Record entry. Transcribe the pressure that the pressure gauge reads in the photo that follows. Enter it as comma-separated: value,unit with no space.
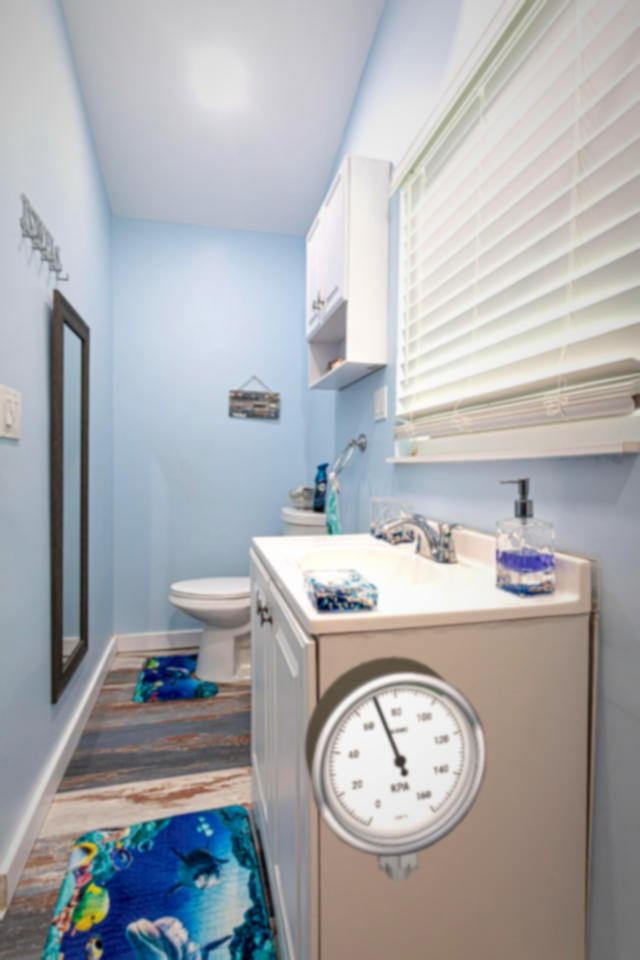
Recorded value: 70,kPa
